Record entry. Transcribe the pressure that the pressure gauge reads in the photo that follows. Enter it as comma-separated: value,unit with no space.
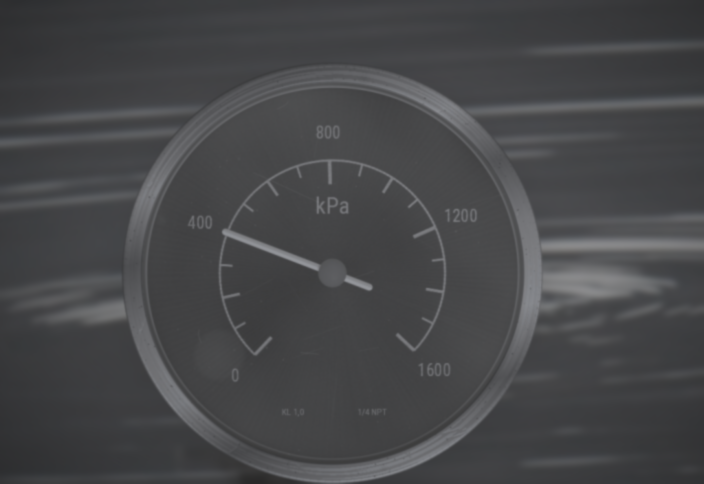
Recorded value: 400,kPa
